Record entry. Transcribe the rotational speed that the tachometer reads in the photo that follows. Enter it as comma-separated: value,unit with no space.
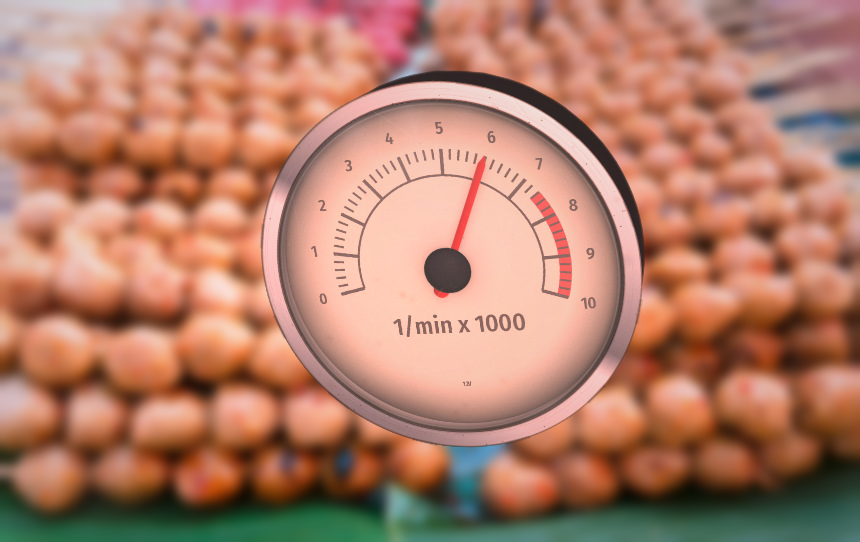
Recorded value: 6000,rpm
